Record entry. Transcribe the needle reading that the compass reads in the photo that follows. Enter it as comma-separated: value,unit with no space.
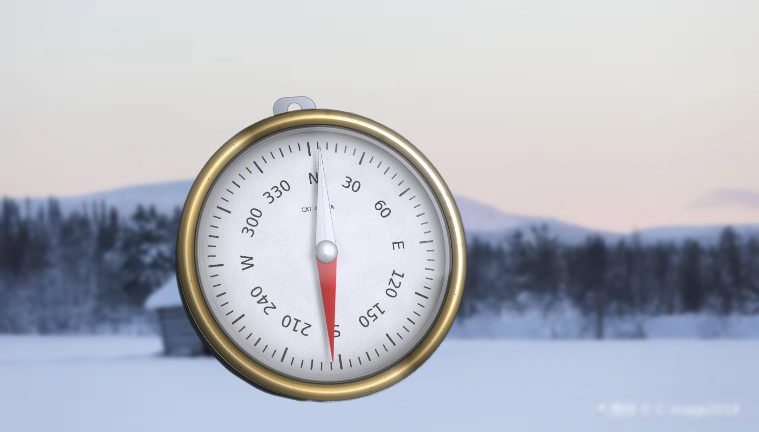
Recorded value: 185,°
